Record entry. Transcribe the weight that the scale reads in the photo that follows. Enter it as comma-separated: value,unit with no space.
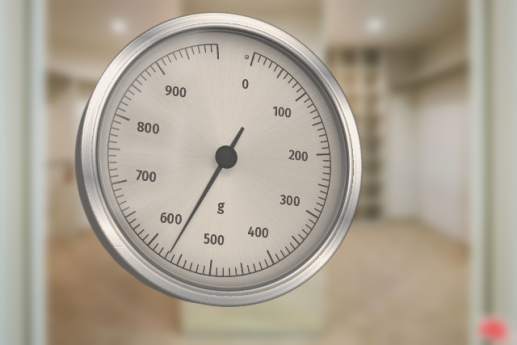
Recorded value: 570,g
